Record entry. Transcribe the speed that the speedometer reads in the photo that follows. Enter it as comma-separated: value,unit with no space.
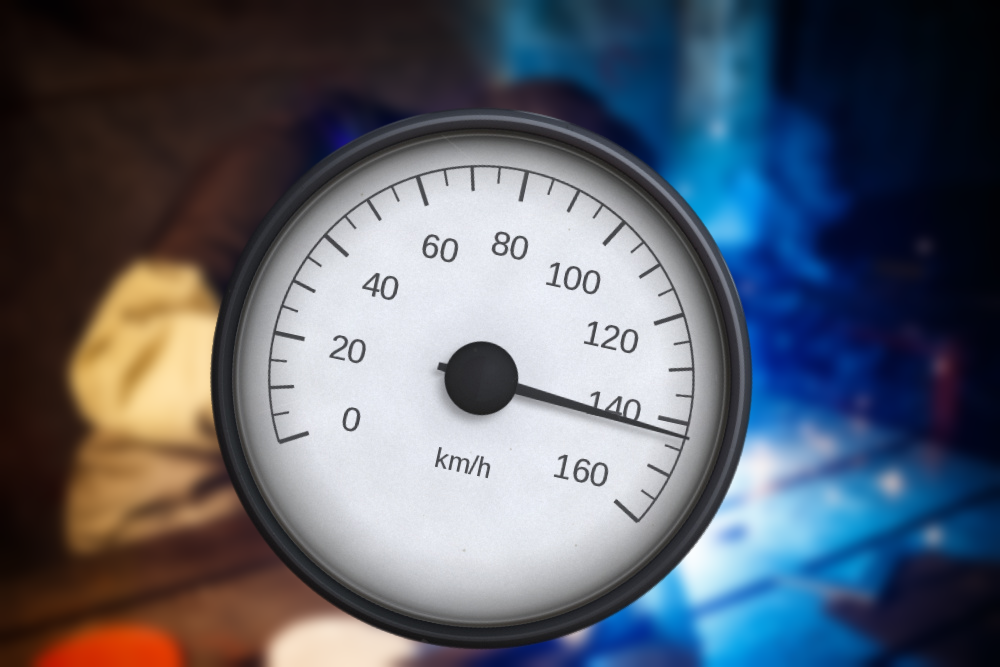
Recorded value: 142.5,km/h
